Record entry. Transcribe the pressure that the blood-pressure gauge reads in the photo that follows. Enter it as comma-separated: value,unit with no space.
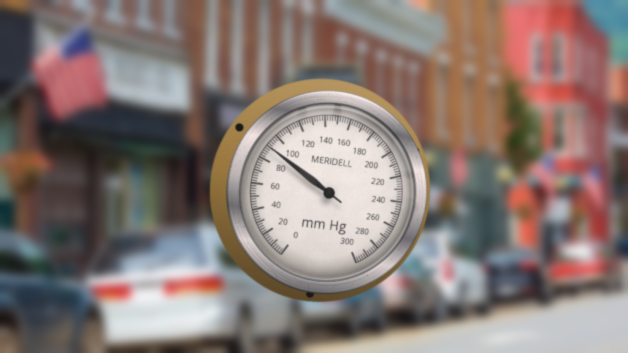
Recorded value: 90,mmHg
